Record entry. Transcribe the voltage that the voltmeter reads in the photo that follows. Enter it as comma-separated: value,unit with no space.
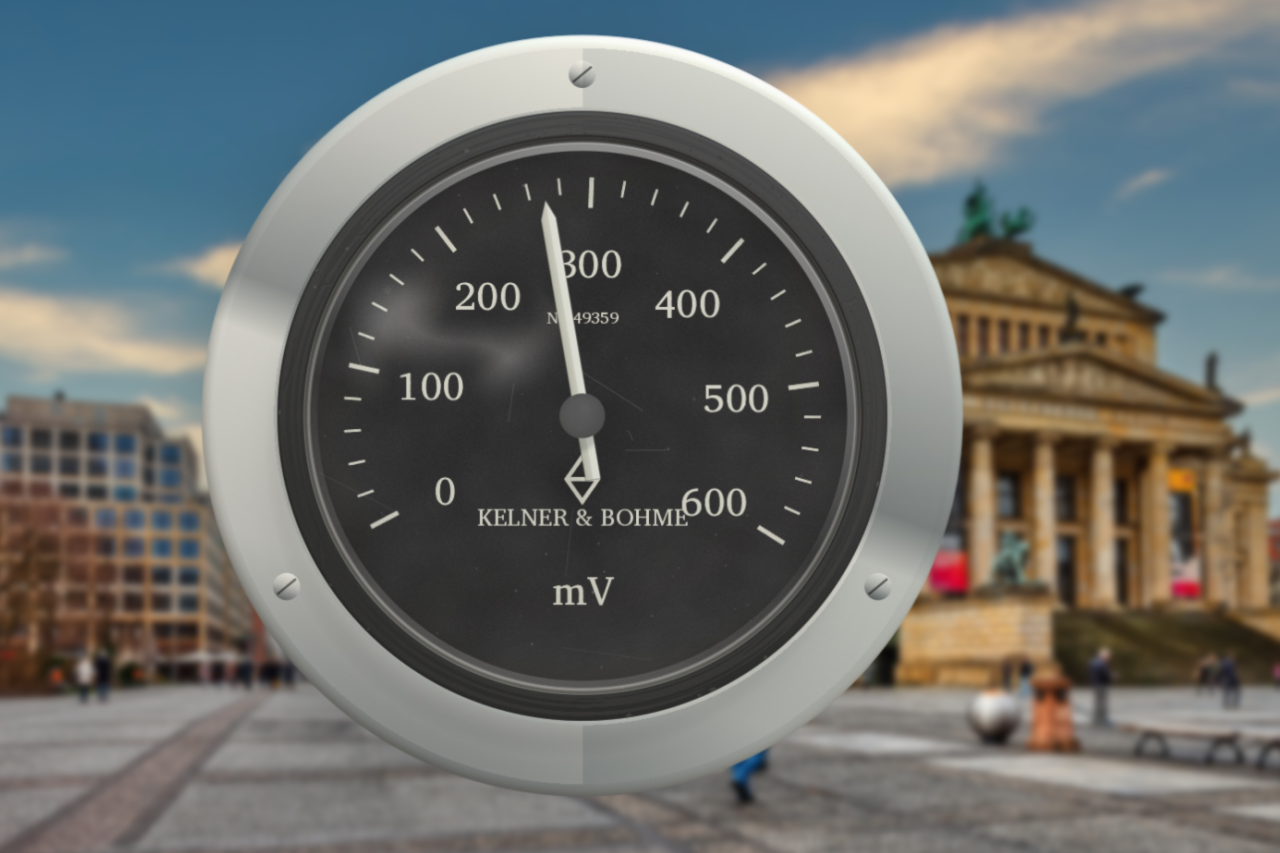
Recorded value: 270,mV
